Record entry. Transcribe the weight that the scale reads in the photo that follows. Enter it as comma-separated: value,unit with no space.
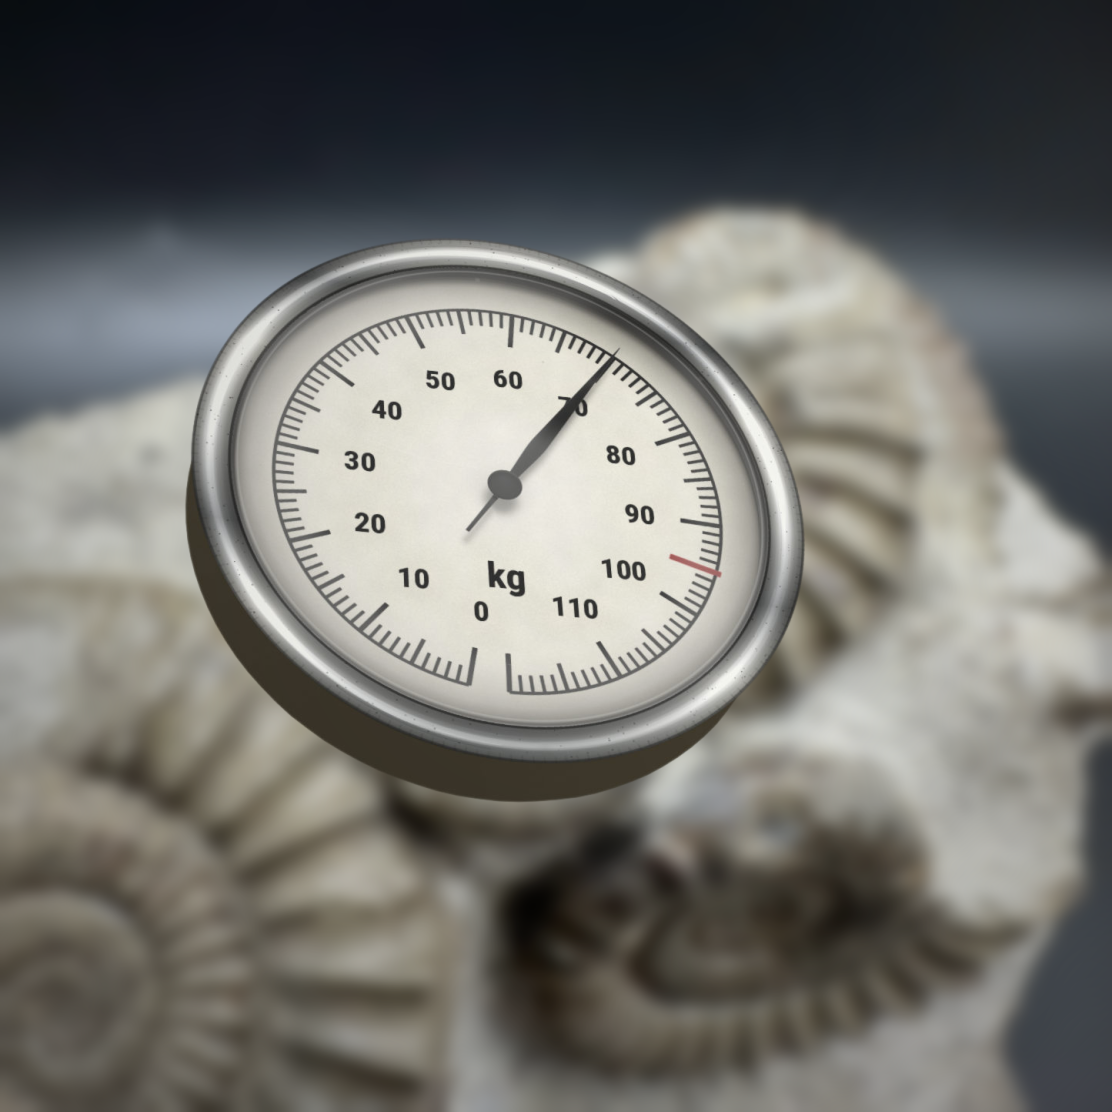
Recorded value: 70,kg
